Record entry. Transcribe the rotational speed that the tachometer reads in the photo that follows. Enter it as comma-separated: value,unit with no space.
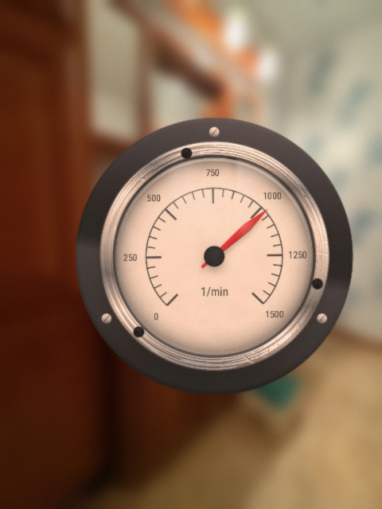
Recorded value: 1025,rpm
